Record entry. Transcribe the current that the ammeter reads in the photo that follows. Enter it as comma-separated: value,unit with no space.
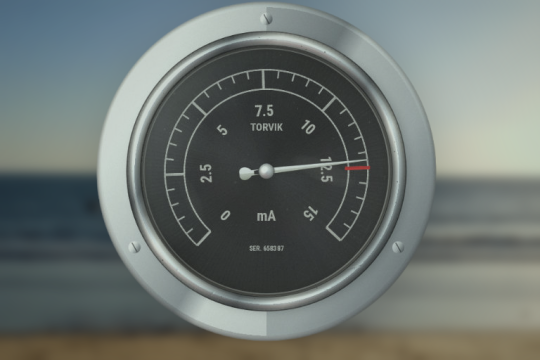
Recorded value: 12.25,mA
